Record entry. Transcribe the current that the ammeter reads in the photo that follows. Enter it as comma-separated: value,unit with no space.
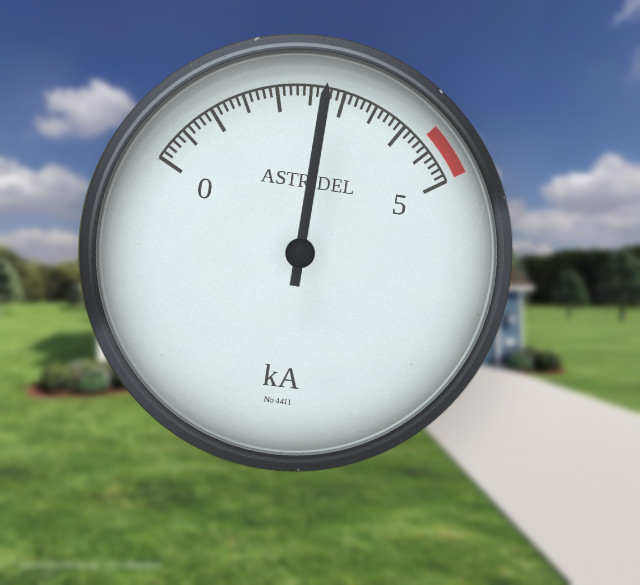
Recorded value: 2.7,kA
